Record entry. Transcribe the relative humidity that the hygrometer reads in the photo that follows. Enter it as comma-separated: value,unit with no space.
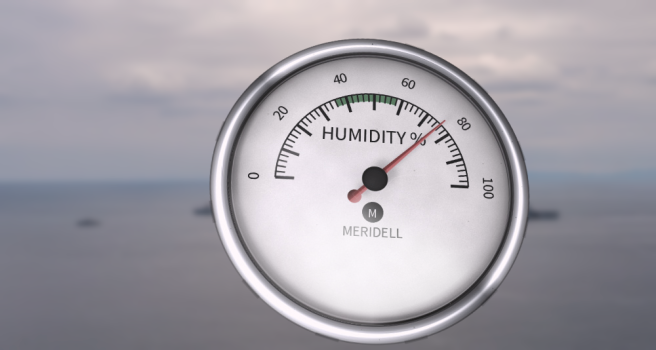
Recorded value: 76,%
